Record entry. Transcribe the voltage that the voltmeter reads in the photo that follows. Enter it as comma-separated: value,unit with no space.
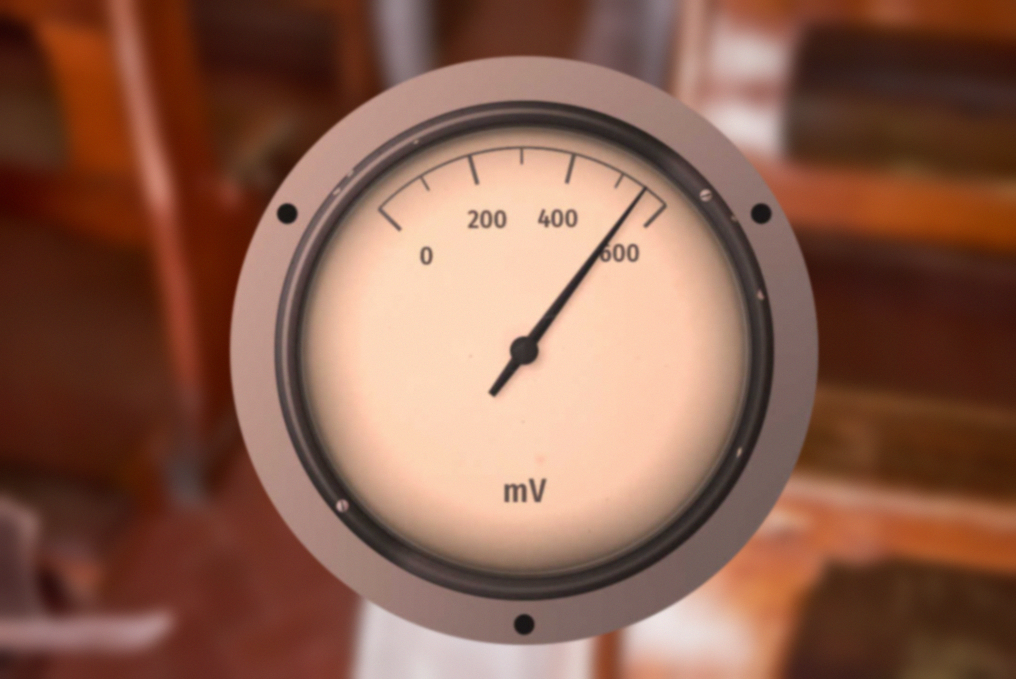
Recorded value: 550,mV
